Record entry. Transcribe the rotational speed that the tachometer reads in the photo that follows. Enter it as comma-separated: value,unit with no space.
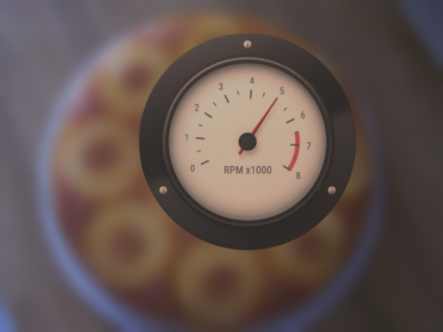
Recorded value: 5000,rpm
